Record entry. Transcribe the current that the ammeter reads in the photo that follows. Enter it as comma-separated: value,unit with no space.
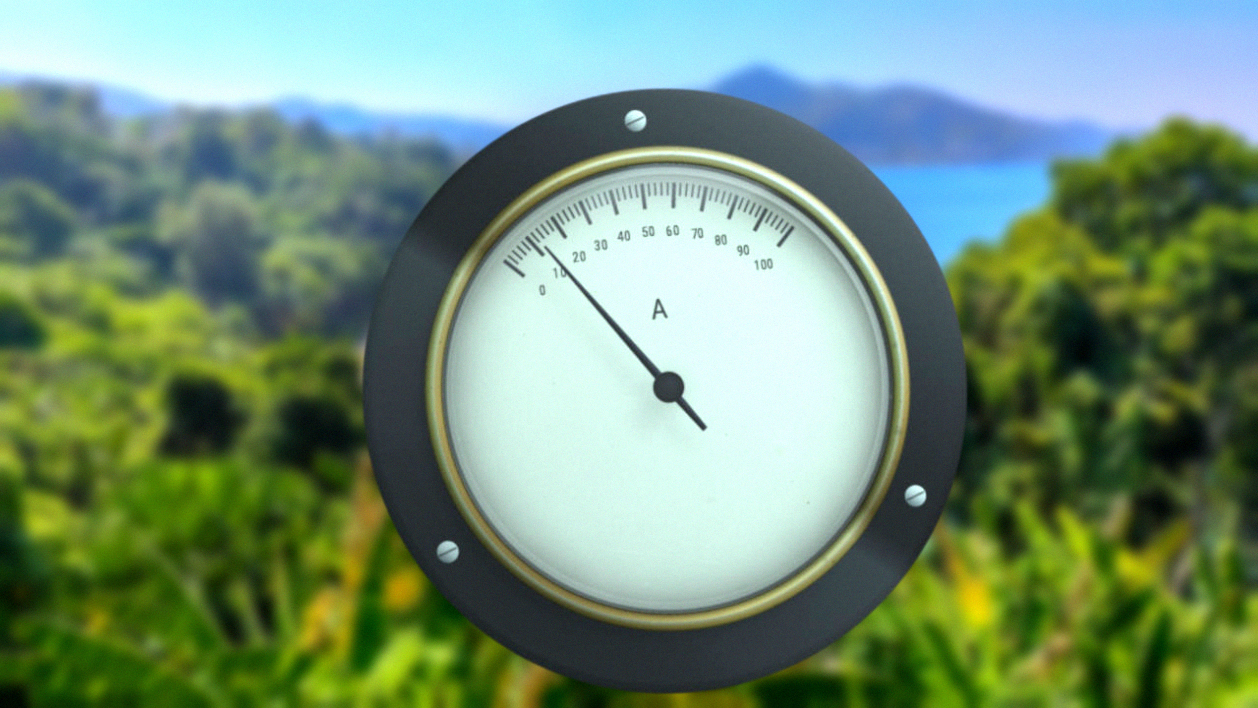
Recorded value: 12,A
